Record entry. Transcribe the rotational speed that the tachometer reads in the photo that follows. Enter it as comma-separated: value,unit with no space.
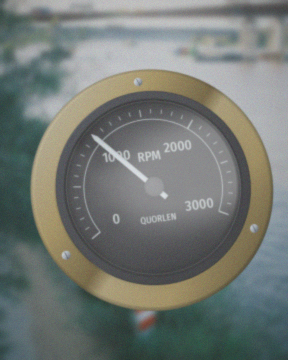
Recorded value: 1000,rpm
